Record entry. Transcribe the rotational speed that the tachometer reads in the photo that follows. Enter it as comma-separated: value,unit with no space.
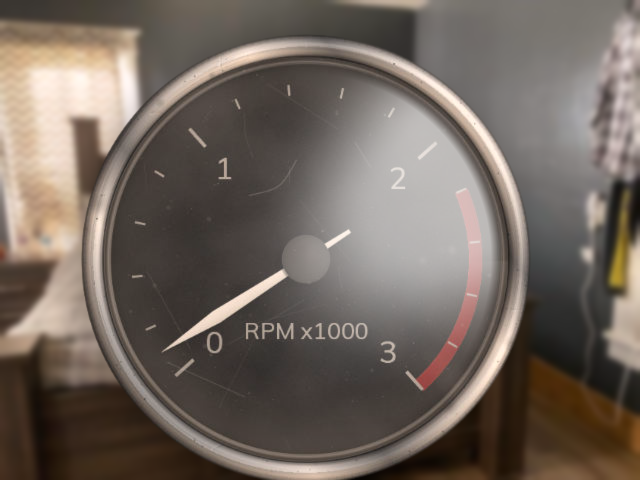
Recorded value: 100,rpm
